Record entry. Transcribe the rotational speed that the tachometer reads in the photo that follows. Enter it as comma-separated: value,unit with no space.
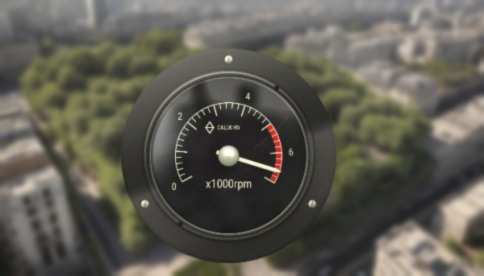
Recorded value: 6600,rpm
